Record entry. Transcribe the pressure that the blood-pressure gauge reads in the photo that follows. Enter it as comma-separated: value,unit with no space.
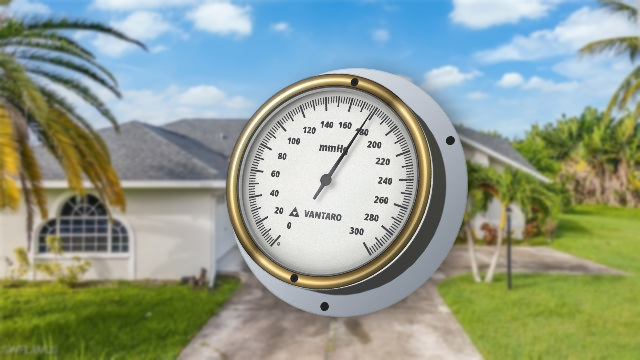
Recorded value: 180,mmHg
